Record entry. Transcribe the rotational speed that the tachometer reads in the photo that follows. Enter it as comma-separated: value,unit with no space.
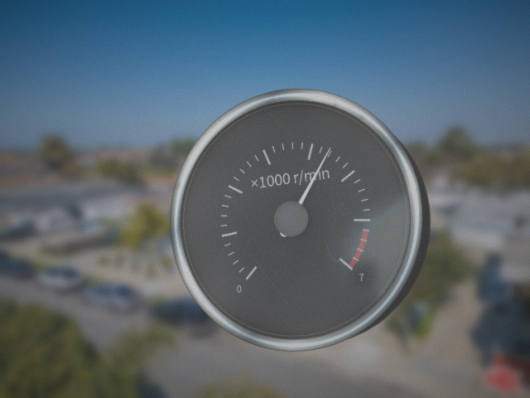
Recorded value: 4400,rpm
